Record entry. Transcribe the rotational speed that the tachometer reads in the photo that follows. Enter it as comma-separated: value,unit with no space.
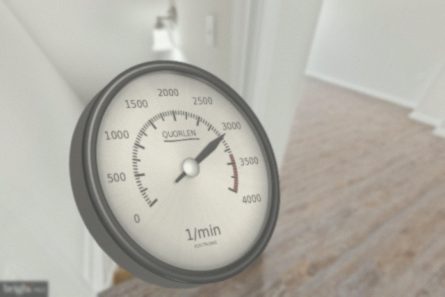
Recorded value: 3000,rpm
